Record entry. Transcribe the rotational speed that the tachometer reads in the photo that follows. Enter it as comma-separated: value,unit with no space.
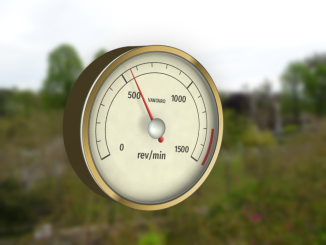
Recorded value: 550,rpm
